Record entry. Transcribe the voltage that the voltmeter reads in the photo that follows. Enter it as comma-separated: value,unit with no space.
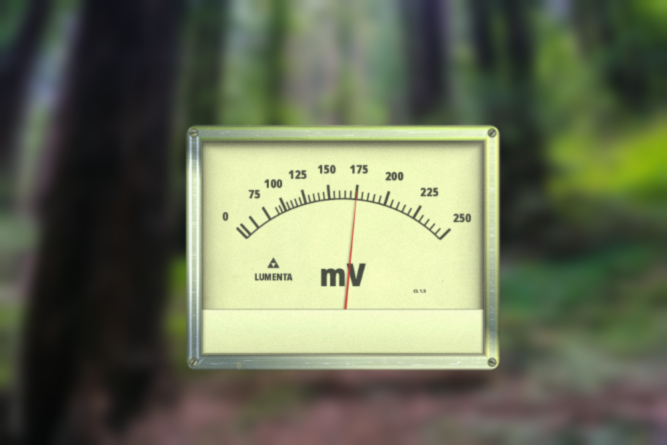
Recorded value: 175,mV
